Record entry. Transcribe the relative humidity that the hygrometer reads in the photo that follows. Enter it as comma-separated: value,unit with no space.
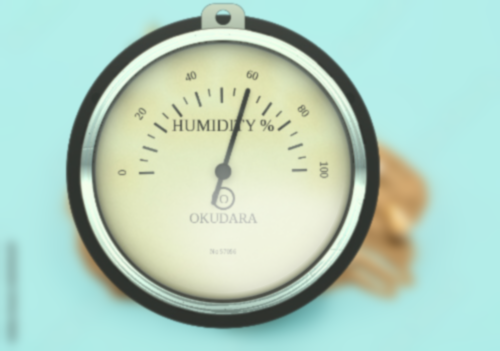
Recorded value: 60,%
